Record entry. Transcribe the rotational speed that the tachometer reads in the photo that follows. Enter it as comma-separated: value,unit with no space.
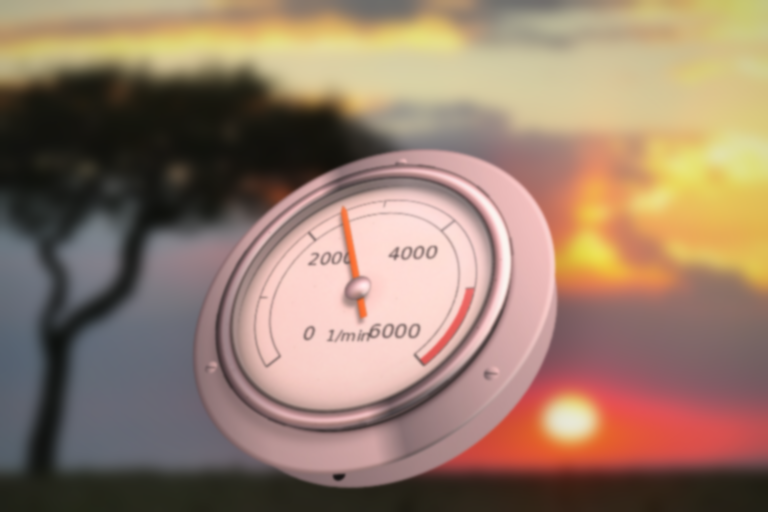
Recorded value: 2500,rpm
